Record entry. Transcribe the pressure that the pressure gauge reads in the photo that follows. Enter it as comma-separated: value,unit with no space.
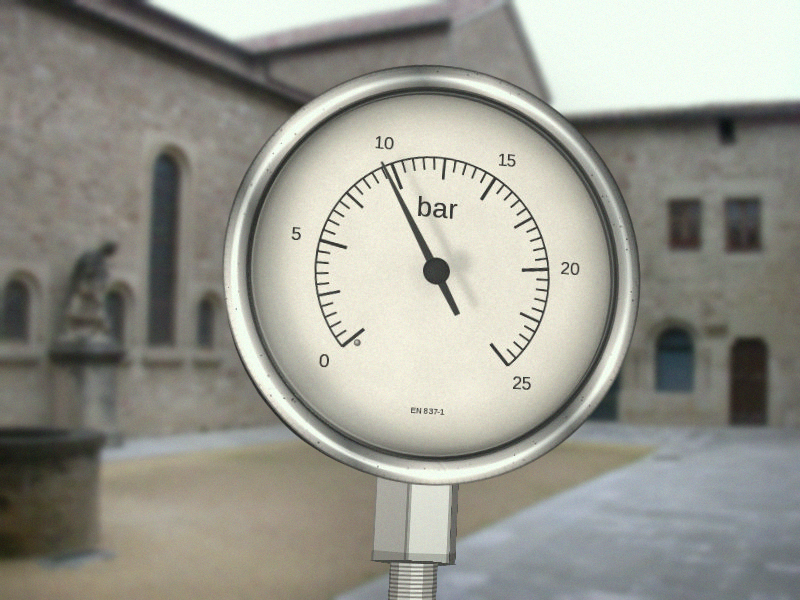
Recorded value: 9.5,bar
